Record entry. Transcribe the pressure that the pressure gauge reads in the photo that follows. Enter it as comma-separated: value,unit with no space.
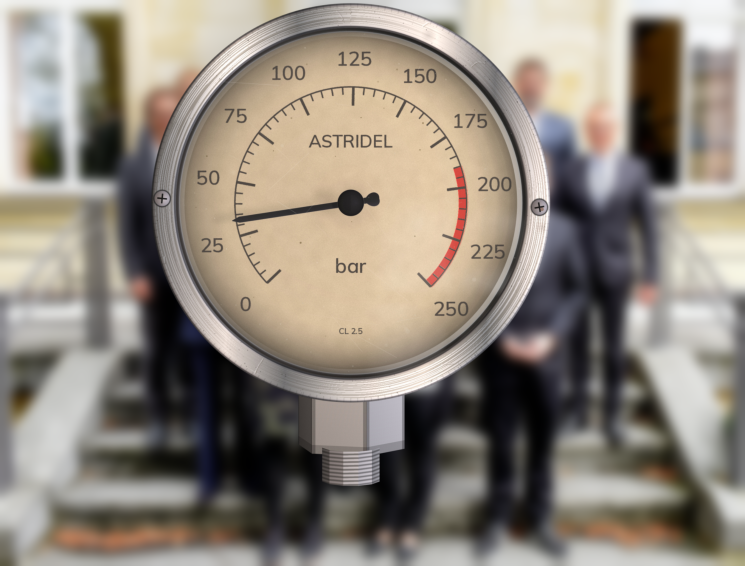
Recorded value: 32.5,bar
